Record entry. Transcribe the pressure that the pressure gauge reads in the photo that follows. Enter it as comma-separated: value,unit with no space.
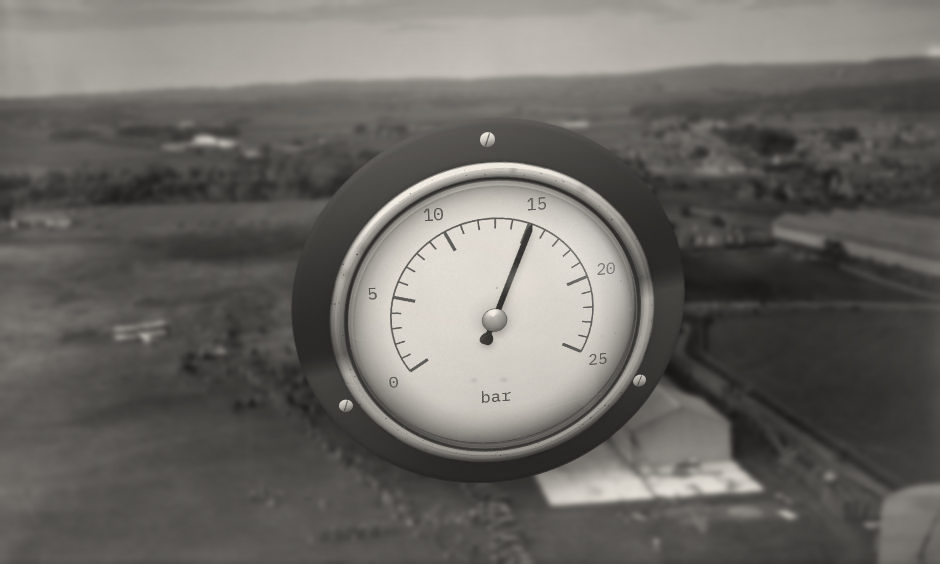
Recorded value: 15,bar
